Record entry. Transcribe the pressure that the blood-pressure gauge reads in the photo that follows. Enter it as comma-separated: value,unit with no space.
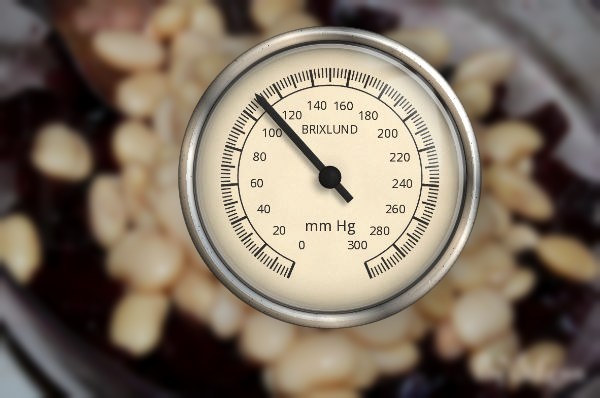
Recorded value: 110,mmHg
